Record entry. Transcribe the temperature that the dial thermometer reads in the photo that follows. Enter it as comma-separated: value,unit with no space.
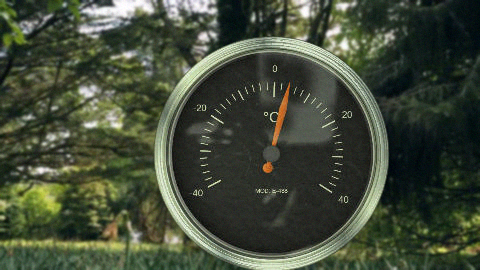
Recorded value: 4,°C
